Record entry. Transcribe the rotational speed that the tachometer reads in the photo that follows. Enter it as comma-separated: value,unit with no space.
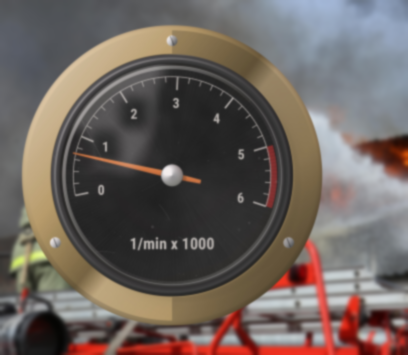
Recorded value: 700,rpm
